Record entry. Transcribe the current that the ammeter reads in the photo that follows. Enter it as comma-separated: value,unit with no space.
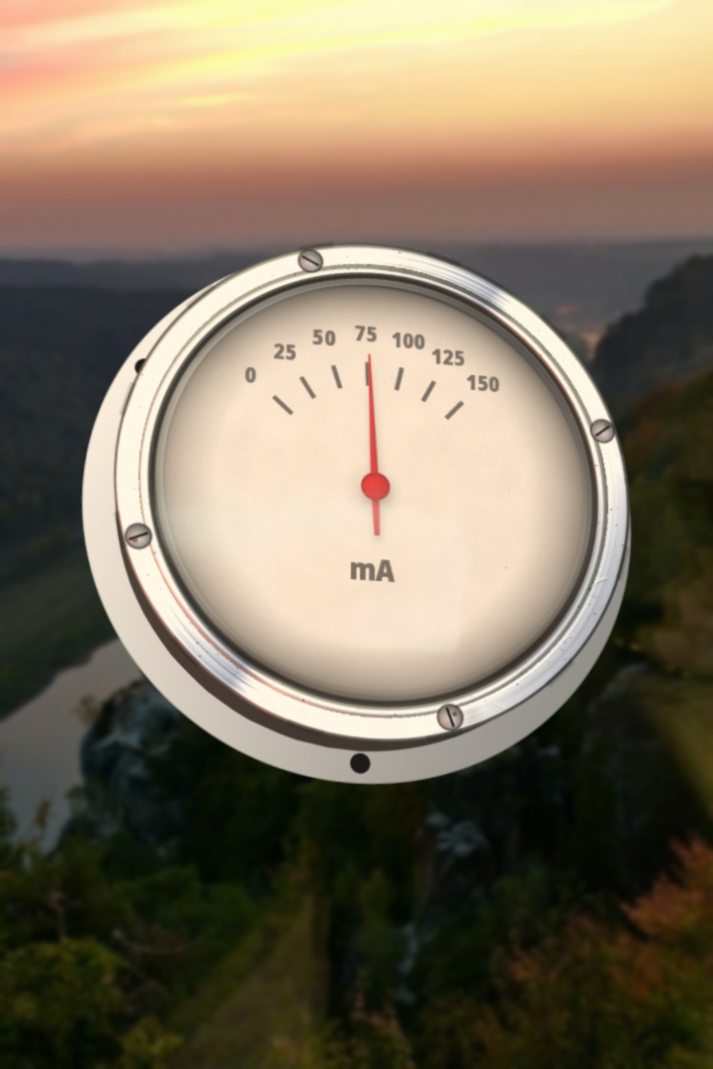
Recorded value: 75,mA
